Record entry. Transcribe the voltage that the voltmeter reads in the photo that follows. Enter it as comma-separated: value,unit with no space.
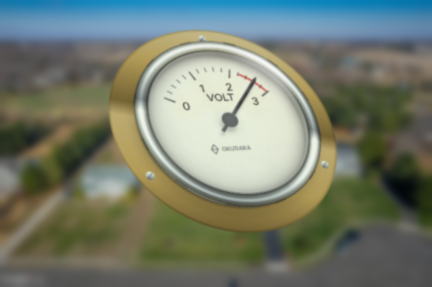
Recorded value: 2.6,V
